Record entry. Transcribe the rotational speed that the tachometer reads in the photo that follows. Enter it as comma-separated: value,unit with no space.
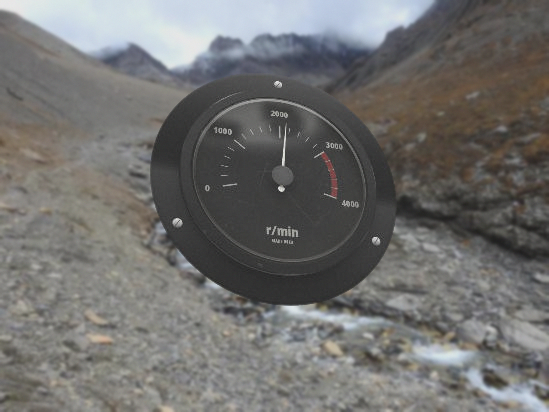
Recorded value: 2100,rpm
